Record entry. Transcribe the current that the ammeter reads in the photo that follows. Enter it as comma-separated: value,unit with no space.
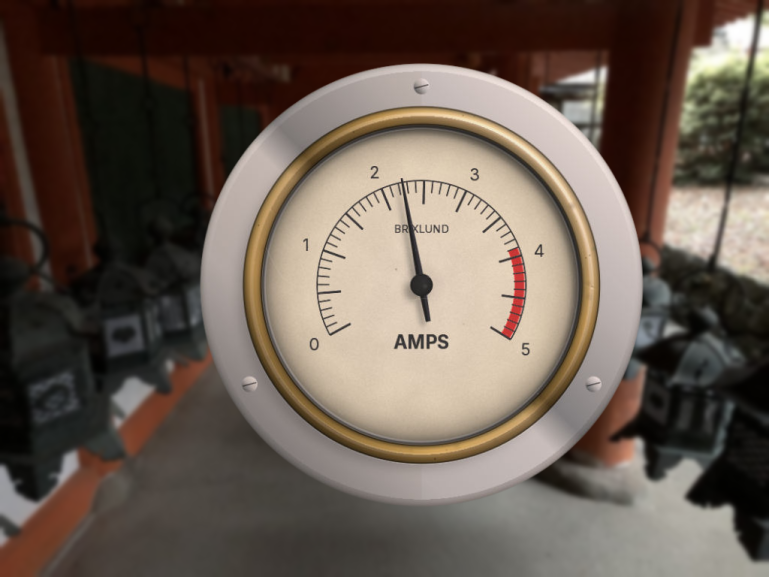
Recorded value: 2.25,A
